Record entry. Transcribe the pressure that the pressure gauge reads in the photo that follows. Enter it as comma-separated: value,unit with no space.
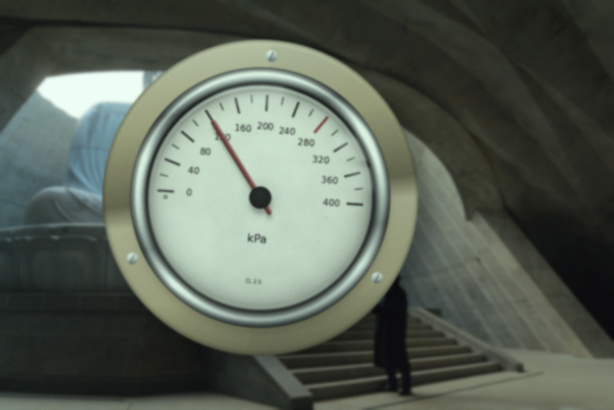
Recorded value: 120,kPa
